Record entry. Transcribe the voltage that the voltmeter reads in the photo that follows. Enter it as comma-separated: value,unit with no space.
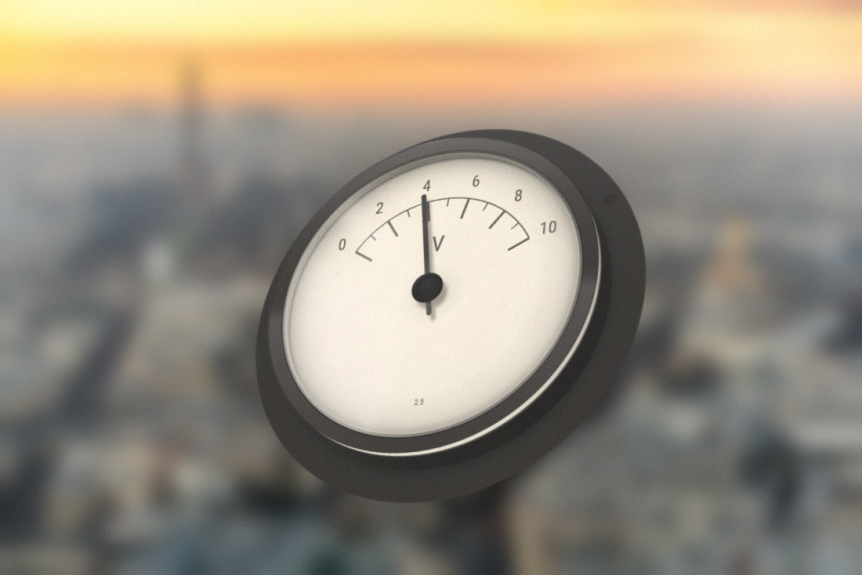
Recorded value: 4,V
